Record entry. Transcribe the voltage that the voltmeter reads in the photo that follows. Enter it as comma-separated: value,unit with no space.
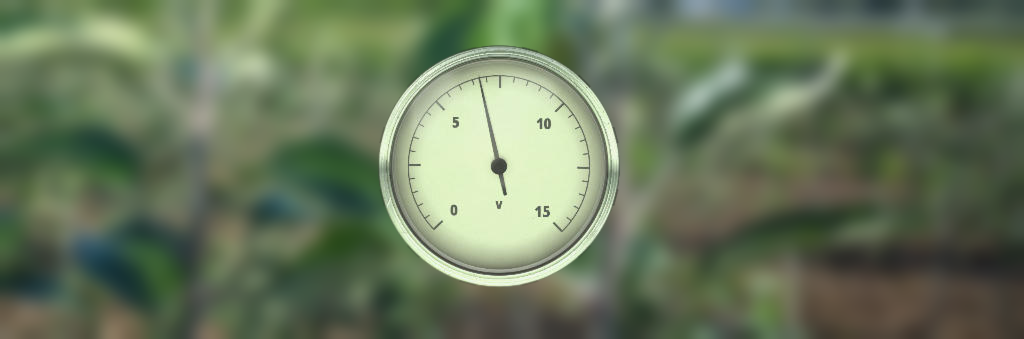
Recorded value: 6.75,V
